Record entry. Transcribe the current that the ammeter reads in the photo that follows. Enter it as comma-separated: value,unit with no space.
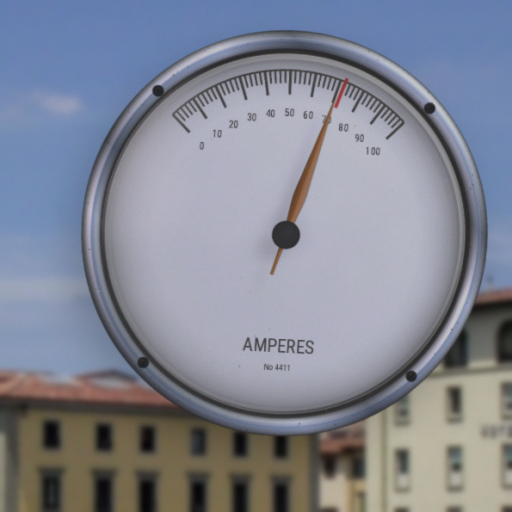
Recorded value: 70,A
